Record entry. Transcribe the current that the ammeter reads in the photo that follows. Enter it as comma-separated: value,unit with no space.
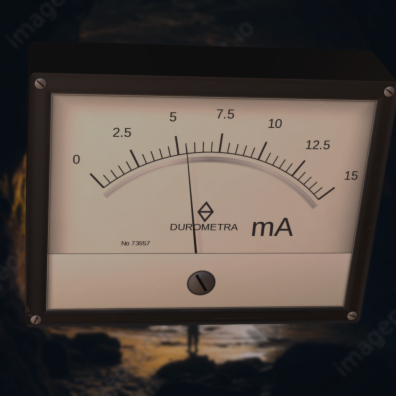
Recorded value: 5.5,mA
